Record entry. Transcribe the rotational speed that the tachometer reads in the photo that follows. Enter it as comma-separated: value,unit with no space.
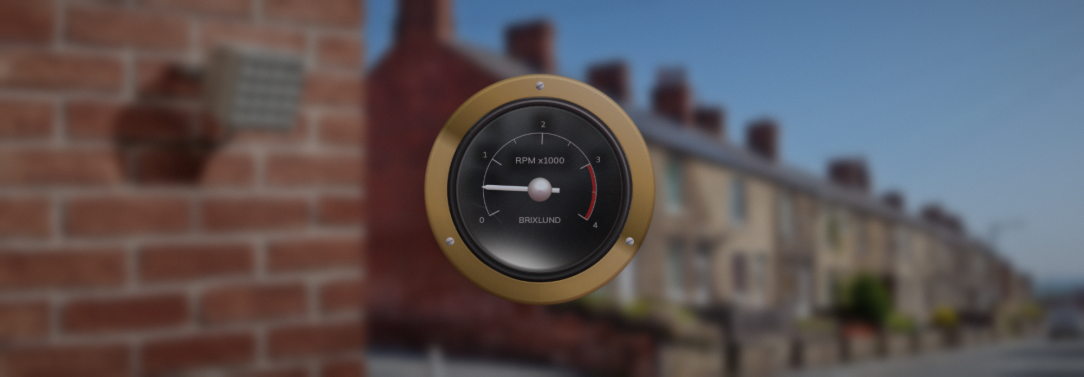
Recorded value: 500,rpm
